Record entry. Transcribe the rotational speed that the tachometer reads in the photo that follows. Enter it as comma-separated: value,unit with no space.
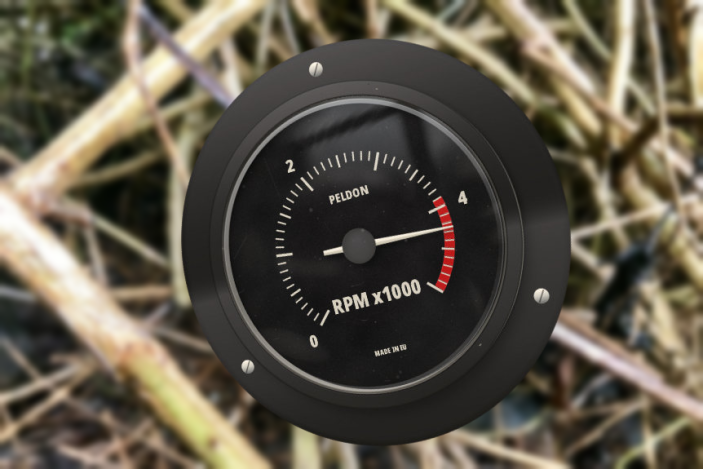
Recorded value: 4250,rpm
